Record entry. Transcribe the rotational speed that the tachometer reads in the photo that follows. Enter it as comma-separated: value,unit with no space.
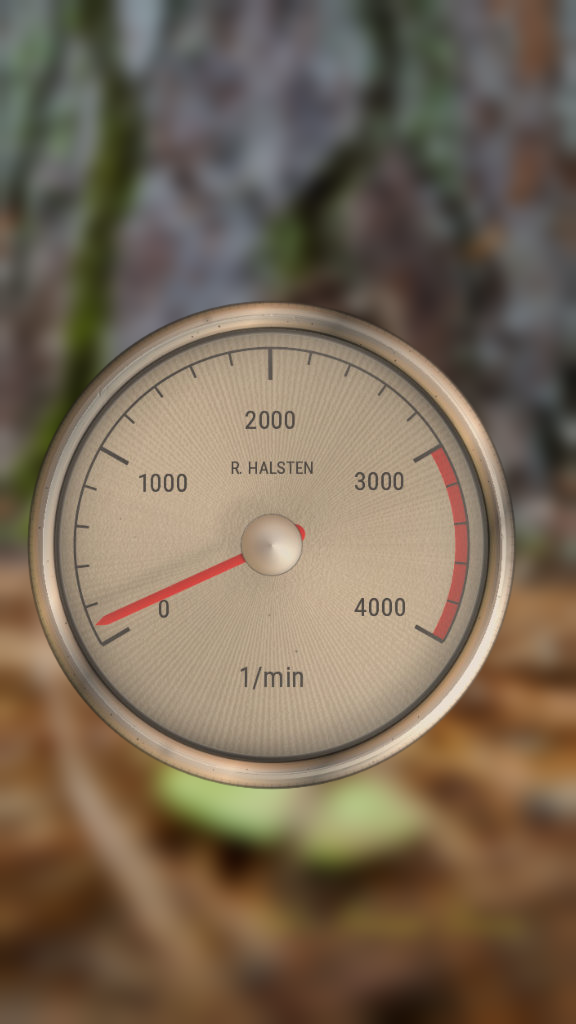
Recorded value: 100,rpm
